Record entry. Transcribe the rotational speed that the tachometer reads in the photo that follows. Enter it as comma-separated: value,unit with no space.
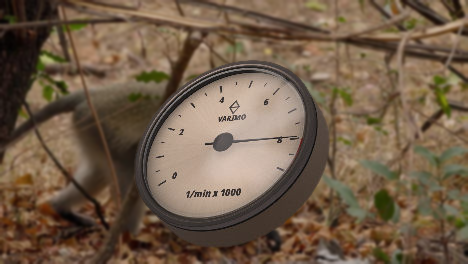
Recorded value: 8000,rpm
